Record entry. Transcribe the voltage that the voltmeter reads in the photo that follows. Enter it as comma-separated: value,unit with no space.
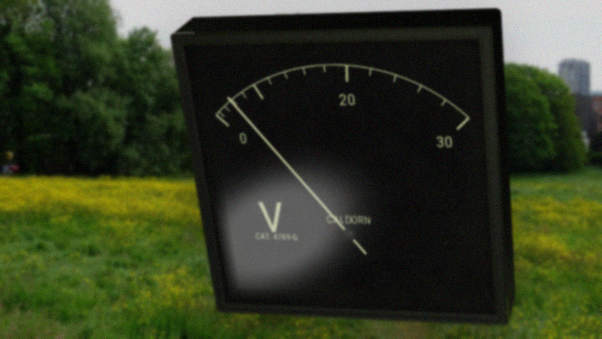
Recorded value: 6,V
